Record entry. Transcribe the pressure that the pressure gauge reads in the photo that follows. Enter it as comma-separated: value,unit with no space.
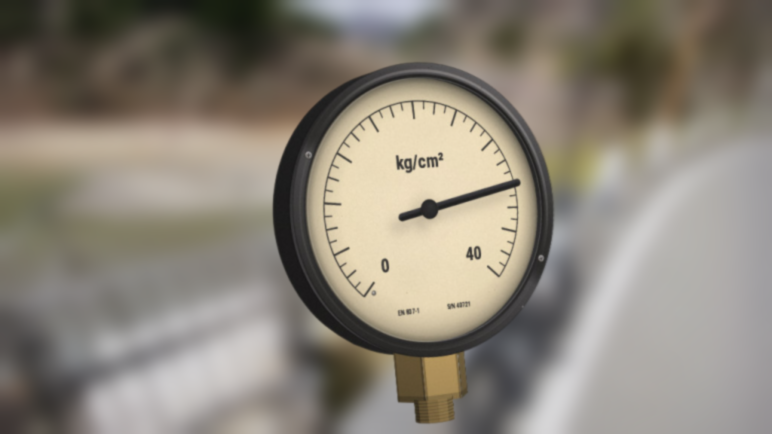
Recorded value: 32,kg/cm²
